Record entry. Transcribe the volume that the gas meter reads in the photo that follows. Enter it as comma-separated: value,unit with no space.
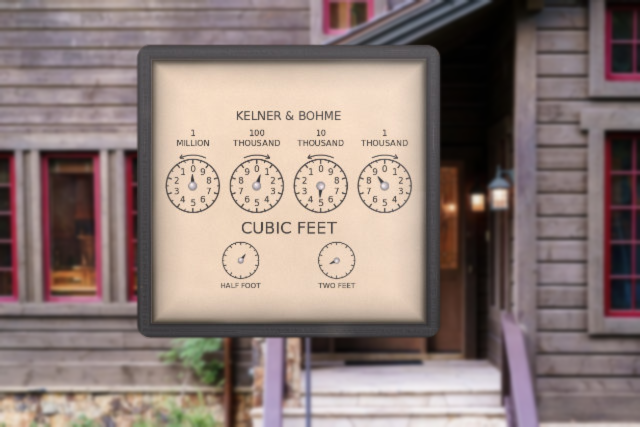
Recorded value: 4900,ft³
